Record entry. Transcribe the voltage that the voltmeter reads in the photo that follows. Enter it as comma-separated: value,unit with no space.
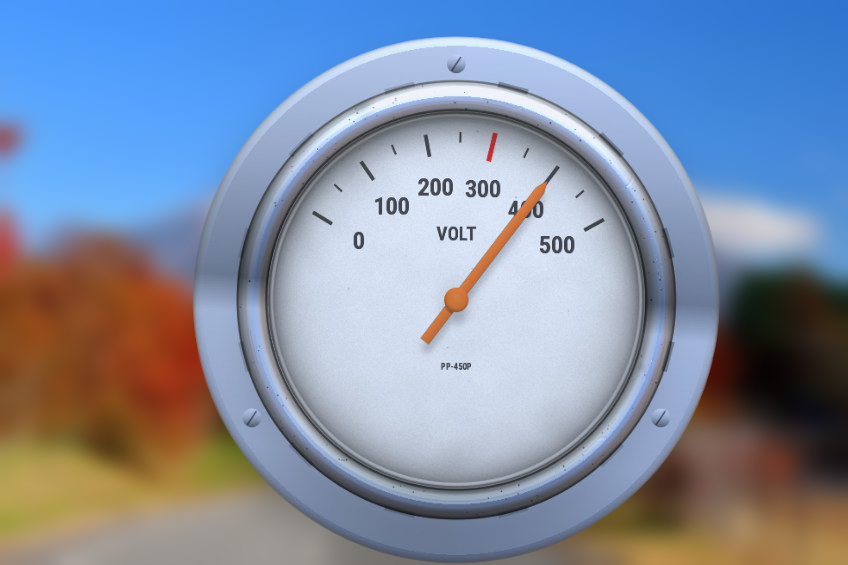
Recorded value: 400,V
